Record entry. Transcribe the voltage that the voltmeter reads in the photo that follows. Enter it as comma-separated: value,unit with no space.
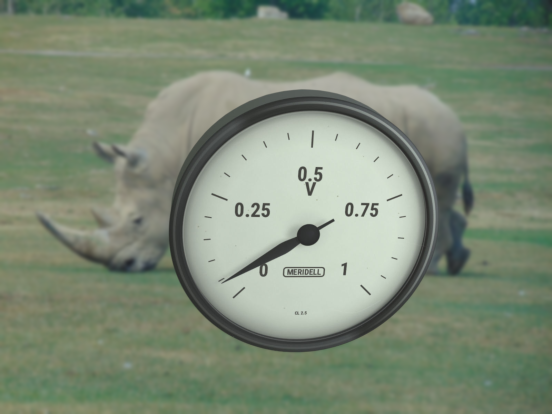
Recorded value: 0.05,V
